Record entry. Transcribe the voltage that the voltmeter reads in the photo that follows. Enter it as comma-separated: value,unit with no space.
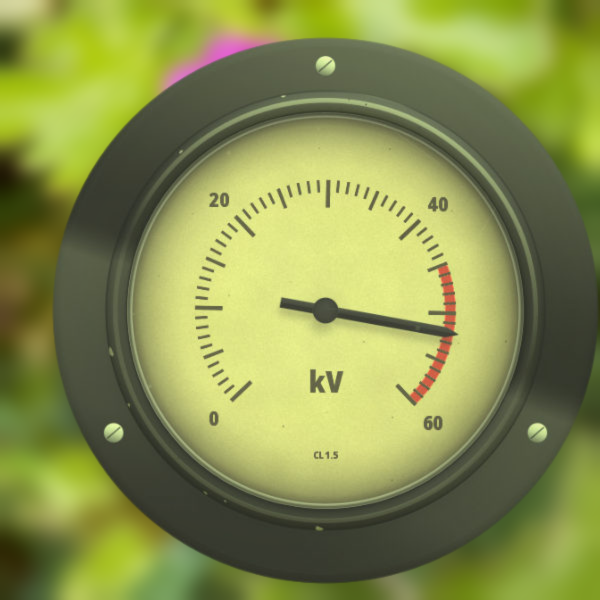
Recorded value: 52,kV
